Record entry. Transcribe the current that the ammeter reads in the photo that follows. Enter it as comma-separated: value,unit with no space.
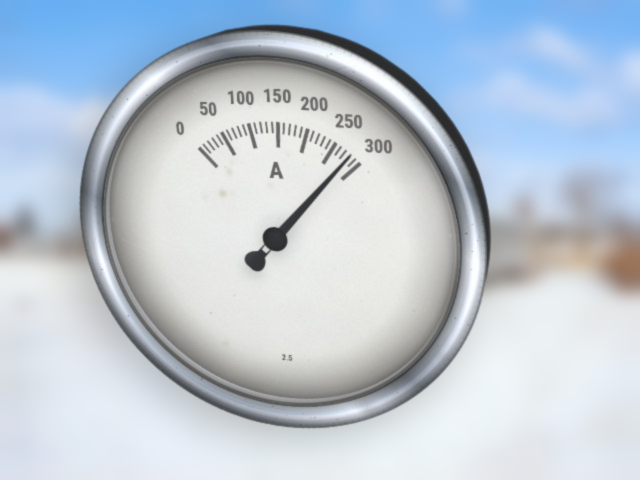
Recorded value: 280,A
